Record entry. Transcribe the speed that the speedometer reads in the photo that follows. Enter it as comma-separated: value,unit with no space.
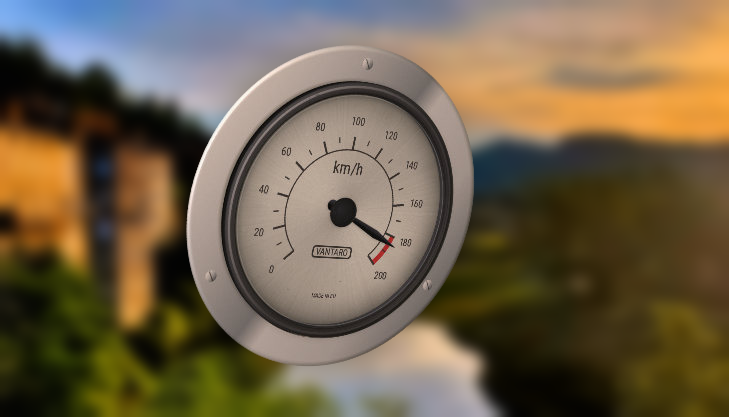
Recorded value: 185,km/h
